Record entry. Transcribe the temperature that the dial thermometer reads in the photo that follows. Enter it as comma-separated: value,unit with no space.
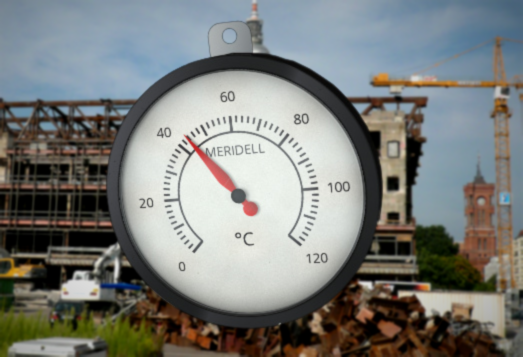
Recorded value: 44,°C
